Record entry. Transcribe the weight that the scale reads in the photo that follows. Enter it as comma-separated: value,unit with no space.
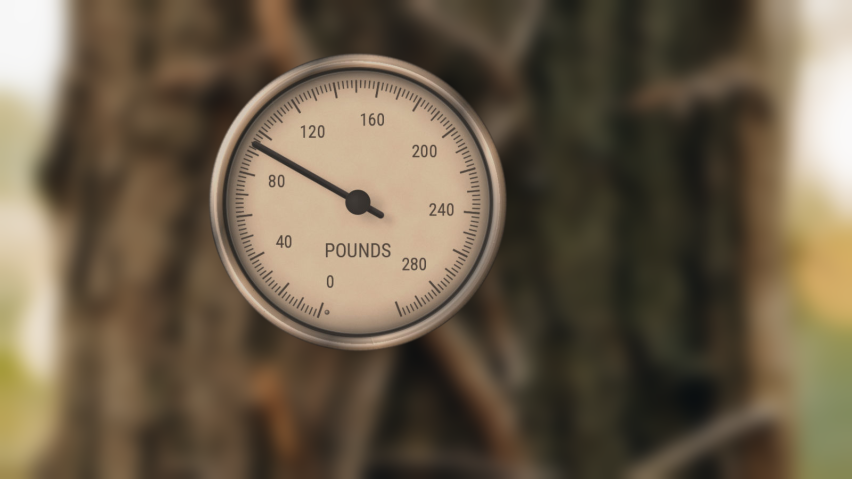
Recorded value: 94,lb
